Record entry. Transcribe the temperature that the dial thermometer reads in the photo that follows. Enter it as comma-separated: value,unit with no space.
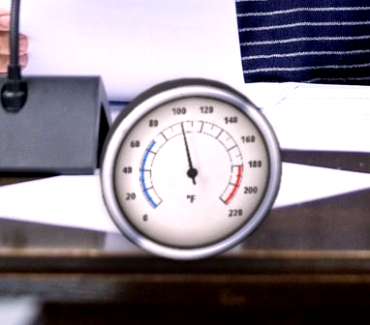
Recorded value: 100,°F
